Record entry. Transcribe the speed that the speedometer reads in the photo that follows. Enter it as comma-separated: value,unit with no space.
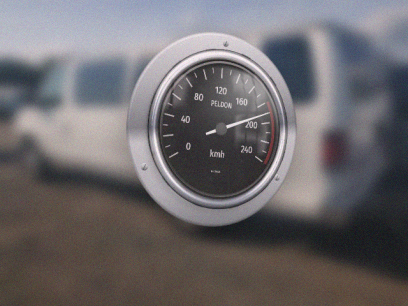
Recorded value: 190,km/h
